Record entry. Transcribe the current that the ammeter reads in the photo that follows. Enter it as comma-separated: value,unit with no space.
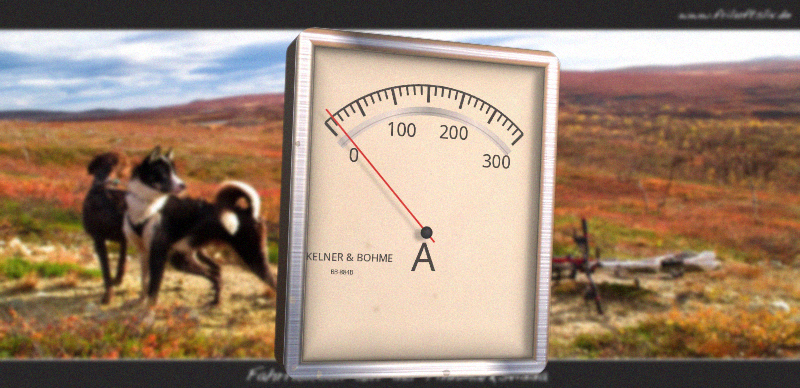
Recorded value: 10,A
